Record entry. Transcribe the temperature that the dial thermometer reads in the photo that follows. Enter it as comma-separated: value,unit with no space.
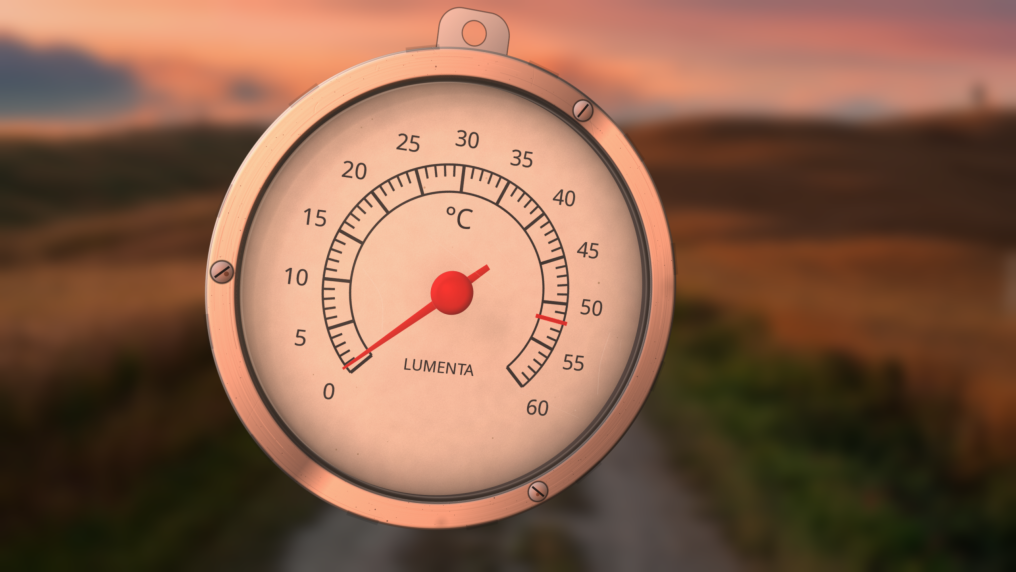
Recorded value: 1,°C
